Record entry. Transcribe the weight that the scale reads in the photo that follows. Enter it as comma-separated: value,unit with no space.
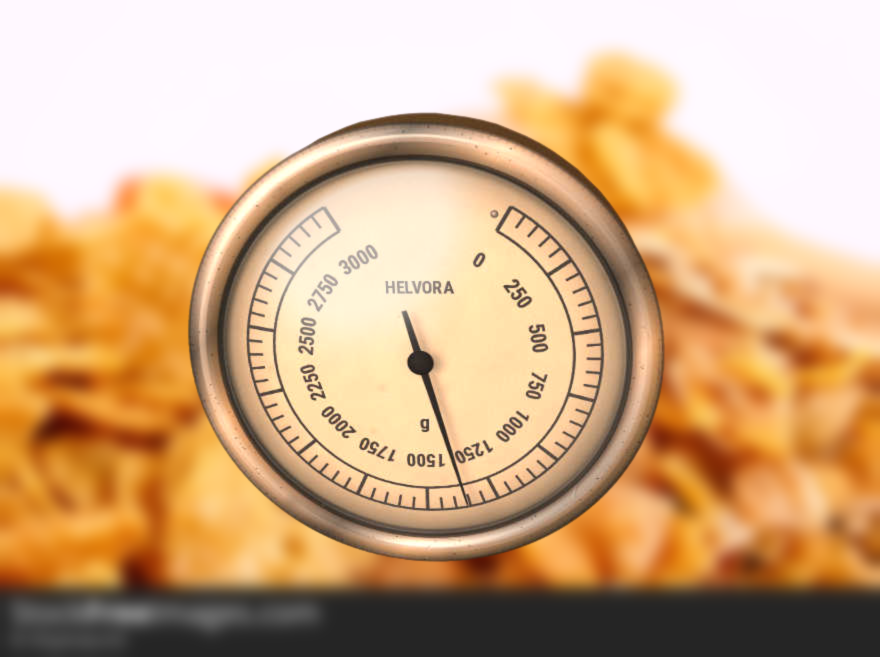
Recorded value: 1350,g
